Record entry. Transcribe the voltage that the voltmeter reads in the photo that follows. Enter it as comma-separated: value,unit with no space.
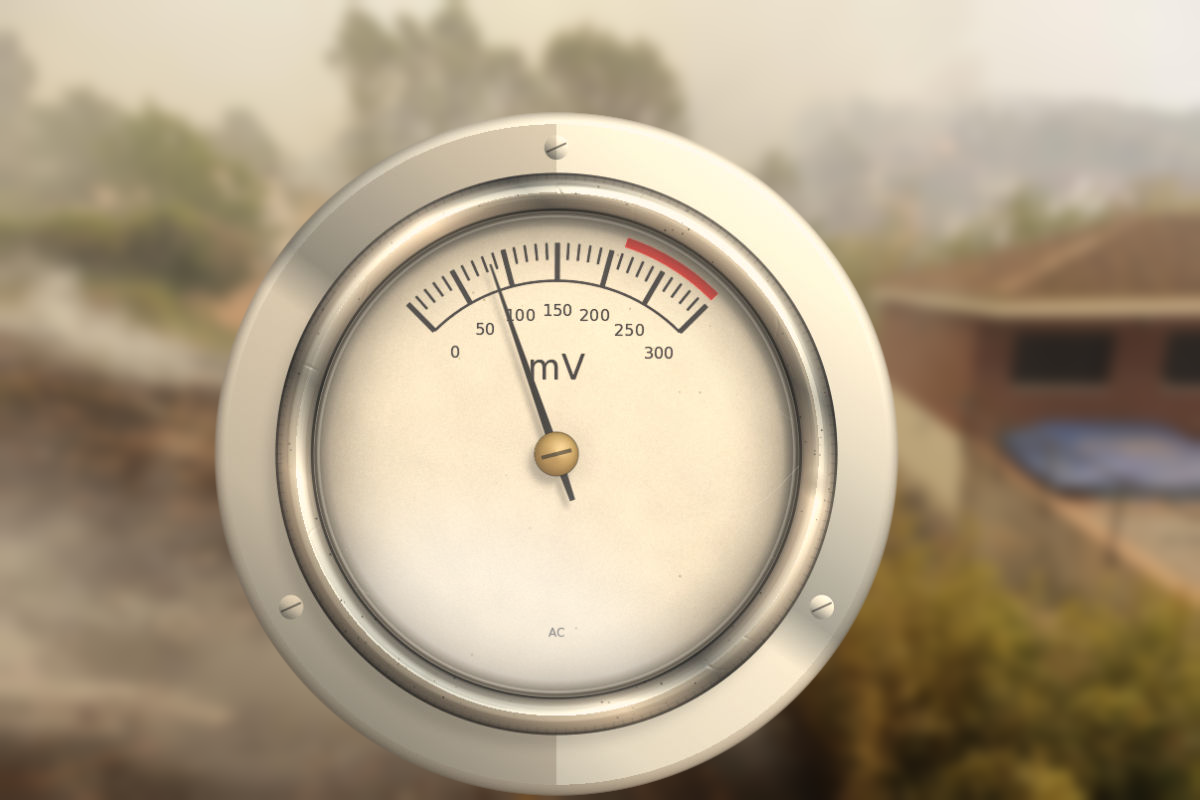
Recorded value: 85,mV
